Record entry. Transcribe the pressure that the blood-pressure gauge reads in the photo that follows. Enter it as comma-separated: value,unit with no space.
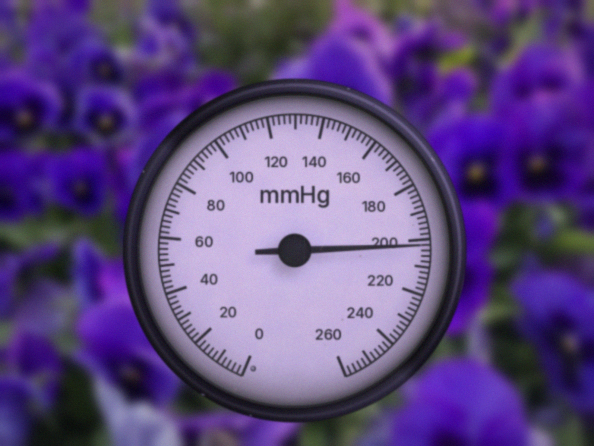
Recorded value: 202,mmHg
